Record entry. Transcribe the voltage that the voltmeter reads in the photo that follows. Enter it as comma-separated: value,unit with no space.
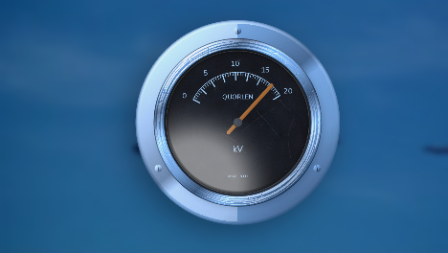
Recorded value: 17.5,kV
